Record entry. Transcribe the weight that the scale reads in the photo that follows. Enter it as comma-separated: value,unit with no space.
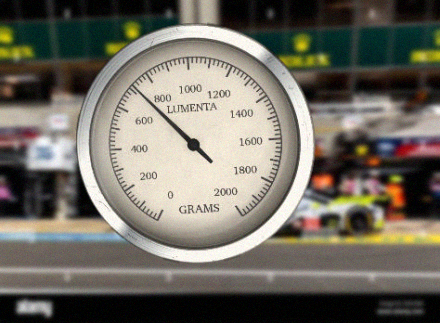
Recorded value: 720,g
